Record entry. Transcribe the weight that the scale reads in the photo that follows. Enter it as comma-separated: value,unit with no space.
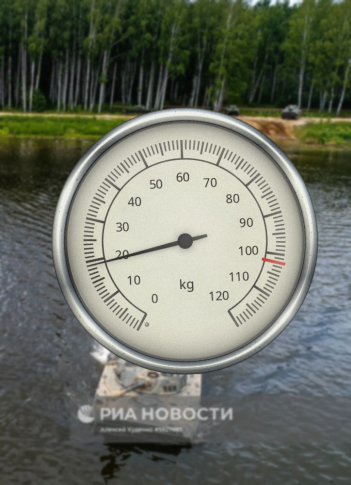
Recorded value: 19,kg
